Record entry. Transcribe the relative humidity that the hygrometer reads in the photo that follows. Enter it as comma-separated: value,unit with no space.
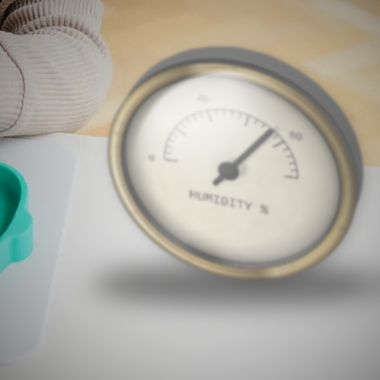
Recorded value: 72,%
